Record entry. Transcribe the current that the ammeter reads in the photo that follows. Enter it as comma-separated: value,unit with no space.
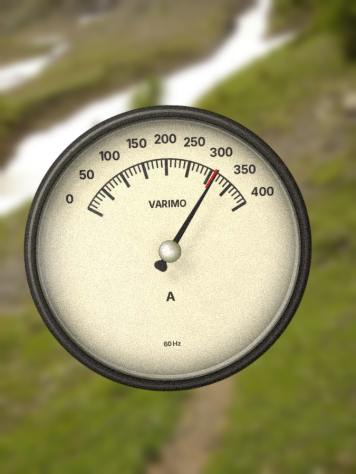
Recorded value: 310,A
